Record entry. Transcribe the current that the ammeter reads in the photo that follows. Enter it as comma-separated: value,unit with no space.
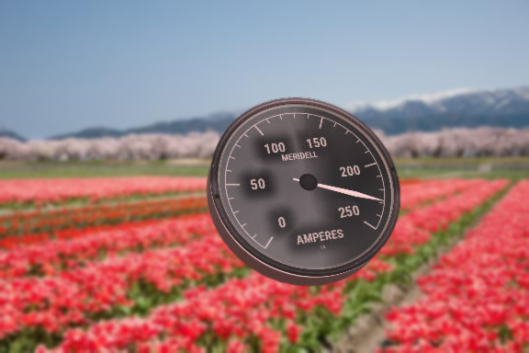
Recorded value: 230,A
